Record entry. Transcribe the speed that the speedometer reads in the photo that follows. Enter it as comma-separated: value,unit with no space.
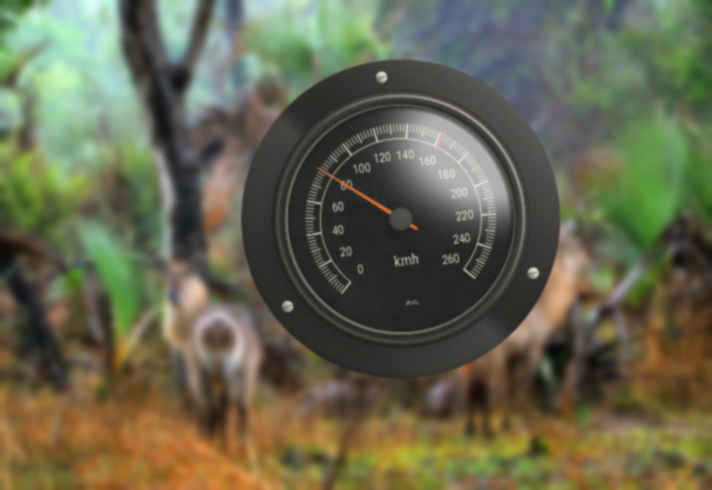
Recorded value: 80,km/h
